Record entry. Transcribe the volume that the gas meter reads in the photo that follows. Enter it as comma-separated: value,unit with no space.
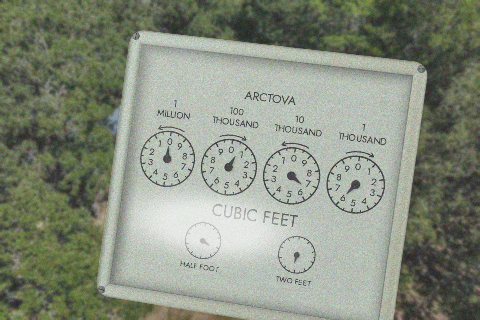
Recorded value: 6600,ft³
